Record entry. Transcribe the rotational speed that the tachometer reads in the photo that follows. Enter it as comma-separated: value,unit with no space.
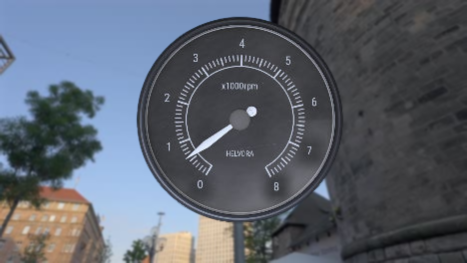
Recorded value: 600,rpm
